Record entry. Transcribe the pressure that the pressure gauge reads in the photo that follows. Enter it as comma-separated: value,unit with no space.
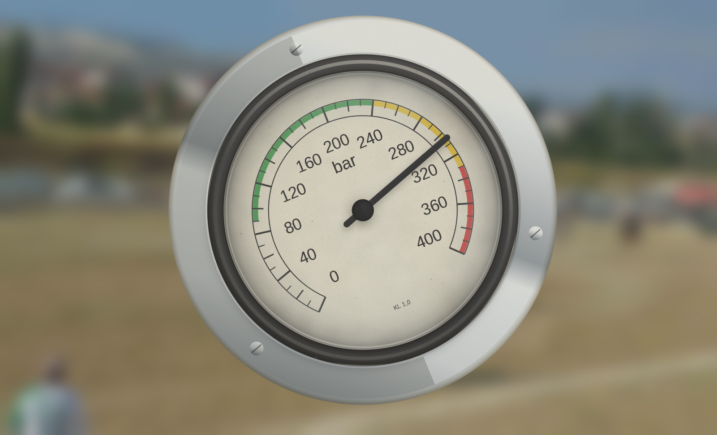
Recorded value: 305,bar
